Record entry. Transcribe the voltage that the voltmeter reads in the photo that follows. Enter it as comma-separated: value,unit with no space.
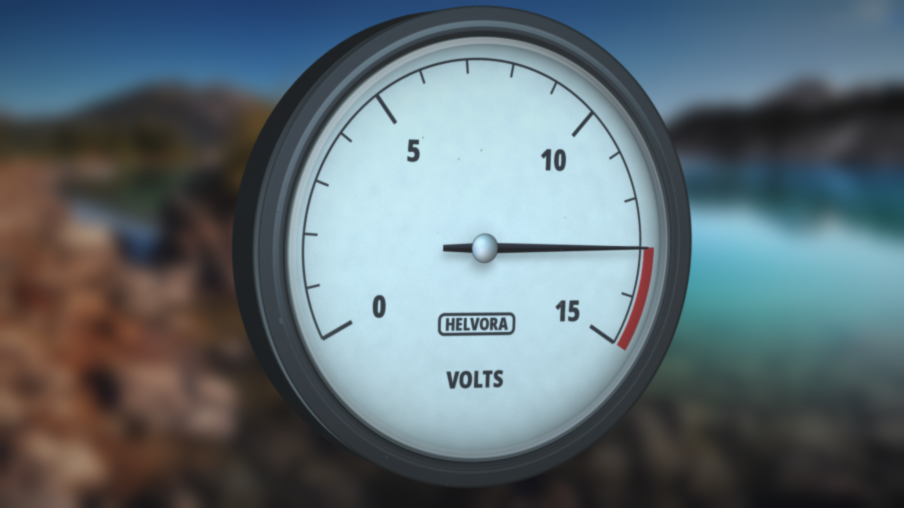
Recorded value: 13,V
